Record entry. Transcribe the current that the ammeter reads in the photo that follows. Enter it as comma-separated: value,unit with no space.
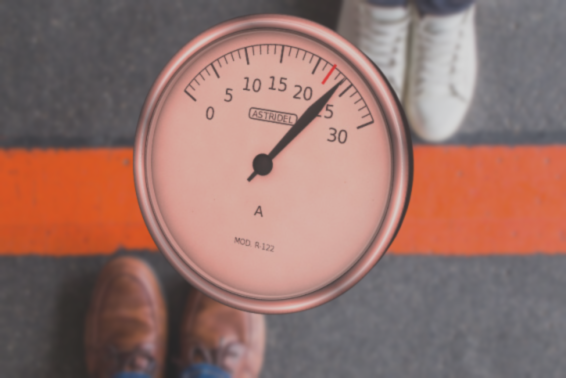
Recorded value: 24,A
